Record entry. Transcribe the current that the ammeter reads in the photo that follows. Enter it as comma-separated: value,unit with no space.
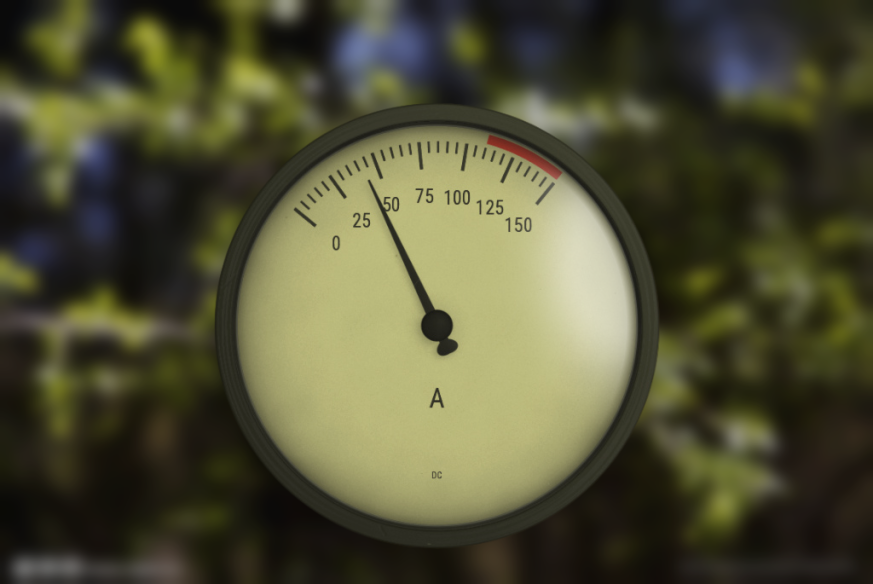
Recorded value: 42.5,A
